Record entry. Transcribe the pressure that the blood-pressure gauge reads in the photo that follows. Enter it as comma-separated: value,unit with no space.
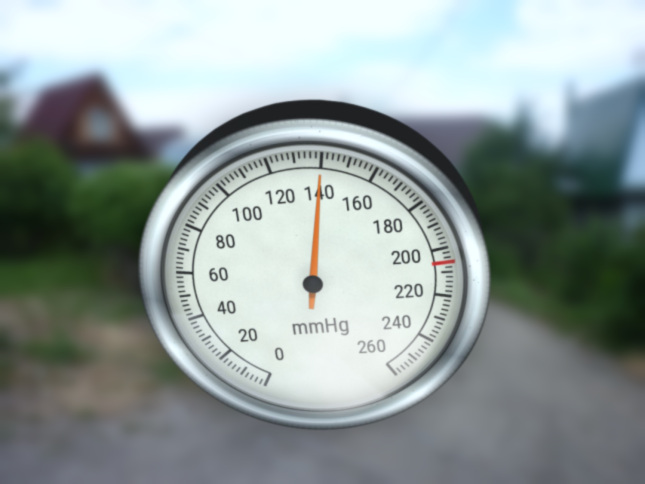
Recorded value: 140,mmHg
